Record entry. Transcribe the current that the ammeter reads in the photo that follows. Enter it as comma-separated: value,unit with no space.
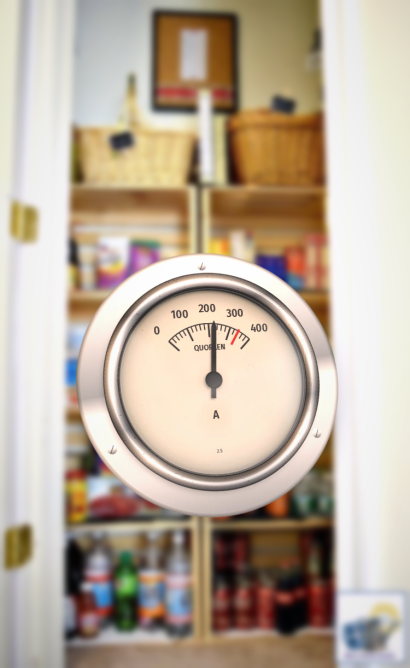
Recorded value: 220,A
